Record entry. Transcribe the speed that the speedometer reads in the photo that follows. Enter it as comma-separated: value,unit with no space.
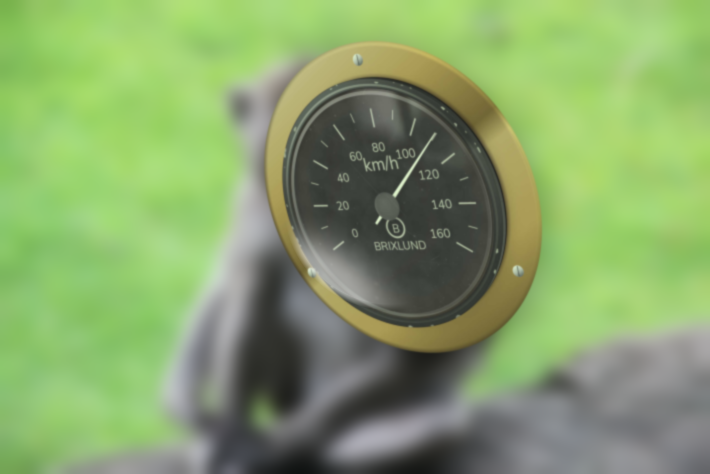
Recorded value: 110,km/h
